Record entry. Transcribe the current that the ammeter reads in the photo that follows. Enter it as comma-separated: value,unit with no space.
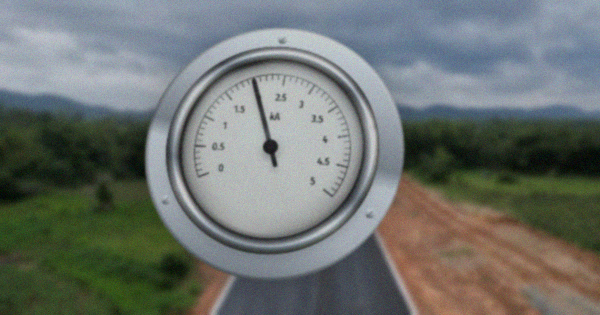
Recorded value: 2,kA
